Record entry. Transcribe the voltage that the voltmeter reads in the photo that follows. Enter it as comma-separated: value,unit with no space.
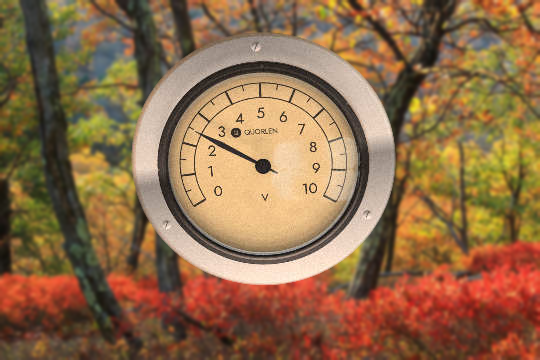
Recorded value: 2.5,V
